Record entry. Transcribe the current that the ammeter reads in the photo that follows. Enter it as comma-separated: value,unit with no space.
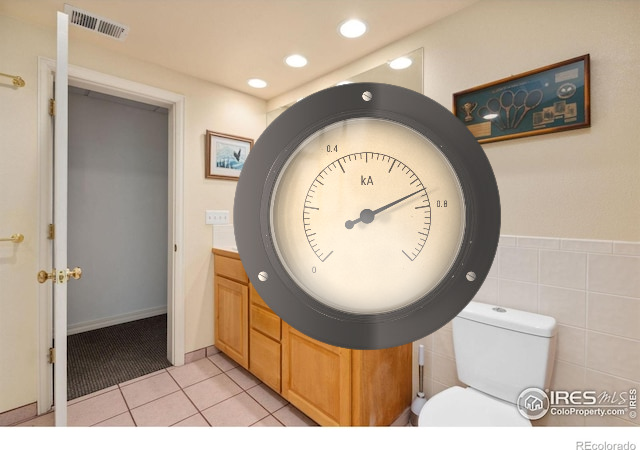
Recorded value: 0.74,kA
